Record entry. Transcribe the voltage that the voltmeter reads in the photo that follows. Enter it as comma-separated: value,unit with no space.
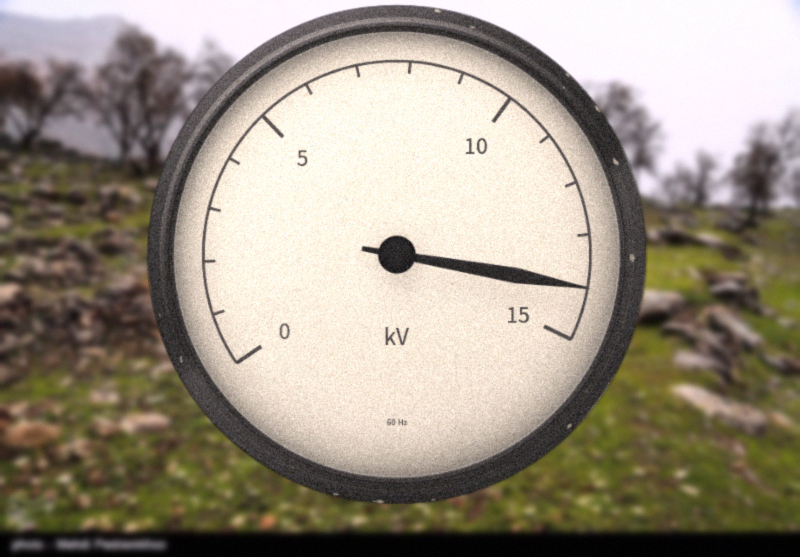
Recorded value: 14,kV
